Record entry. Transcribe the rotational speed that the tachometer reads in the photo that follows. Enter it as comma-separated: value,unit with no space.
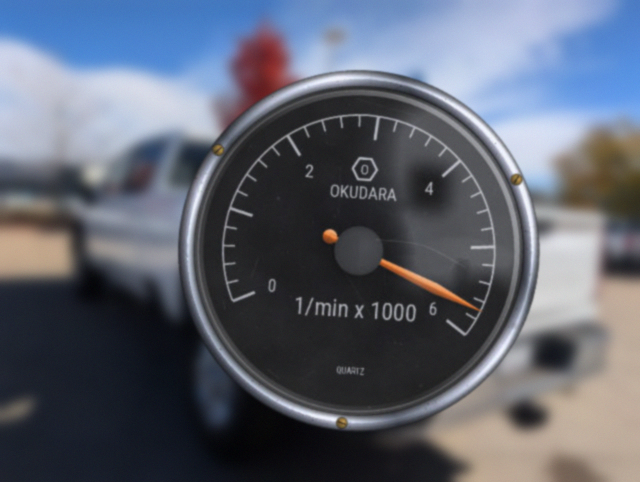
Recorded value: 5700,rpm
